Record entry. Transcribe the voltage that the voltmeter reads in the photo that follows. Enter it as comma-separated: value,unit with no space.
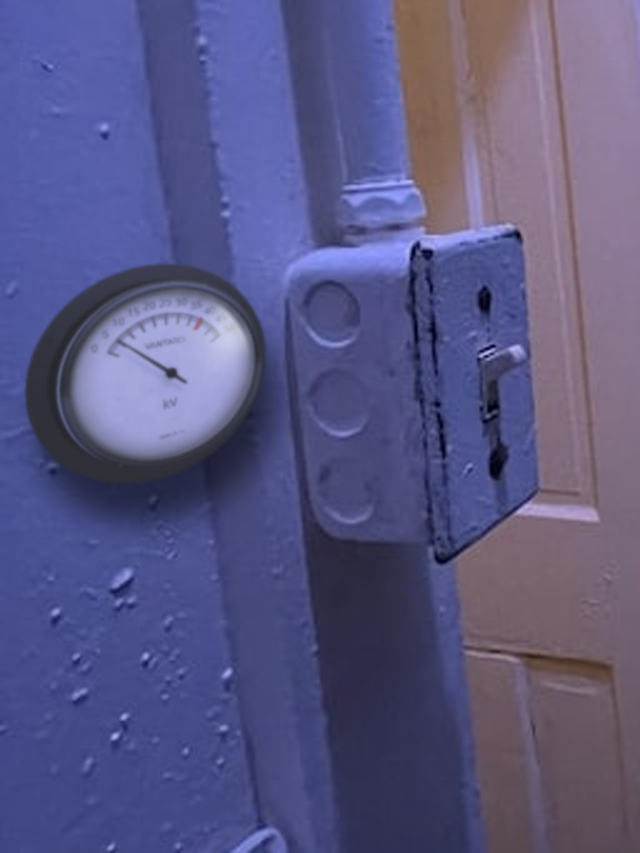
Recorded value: 5,kV
